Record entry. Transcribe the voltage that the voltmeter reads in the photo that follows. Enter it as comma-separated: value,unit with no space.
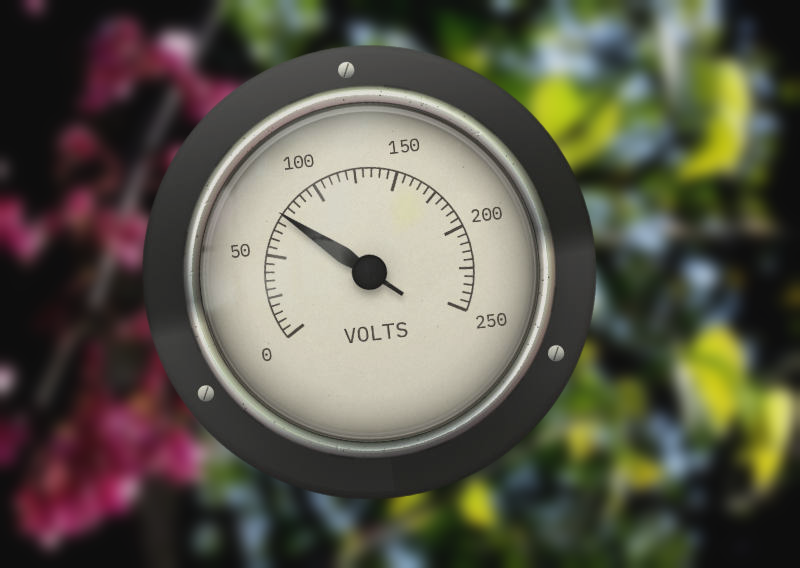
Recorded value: 75,V
